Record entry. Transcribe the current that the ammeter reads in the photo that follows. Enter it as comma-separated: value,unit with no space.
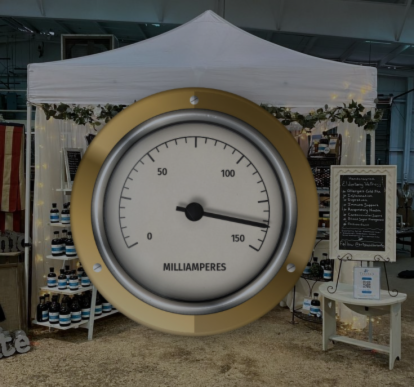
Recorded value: 137.5,mA
